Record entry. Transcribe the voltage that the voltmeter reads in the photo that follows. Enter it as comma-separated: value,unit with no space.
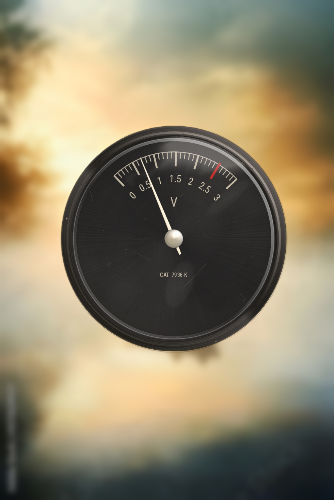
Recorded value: 0.7,V
